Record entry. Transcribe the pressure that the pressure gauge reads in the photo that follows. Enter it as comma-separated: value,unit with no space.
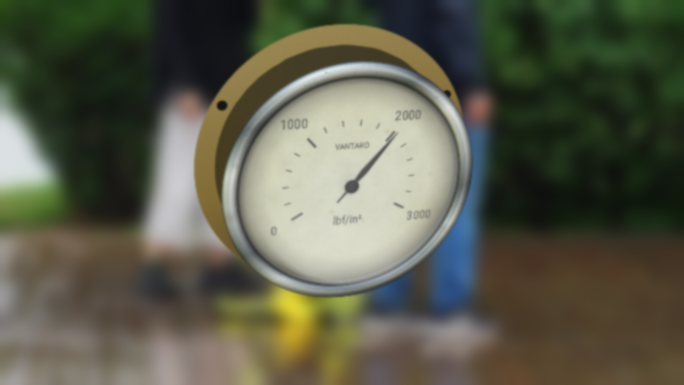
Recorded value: 2000,psi
